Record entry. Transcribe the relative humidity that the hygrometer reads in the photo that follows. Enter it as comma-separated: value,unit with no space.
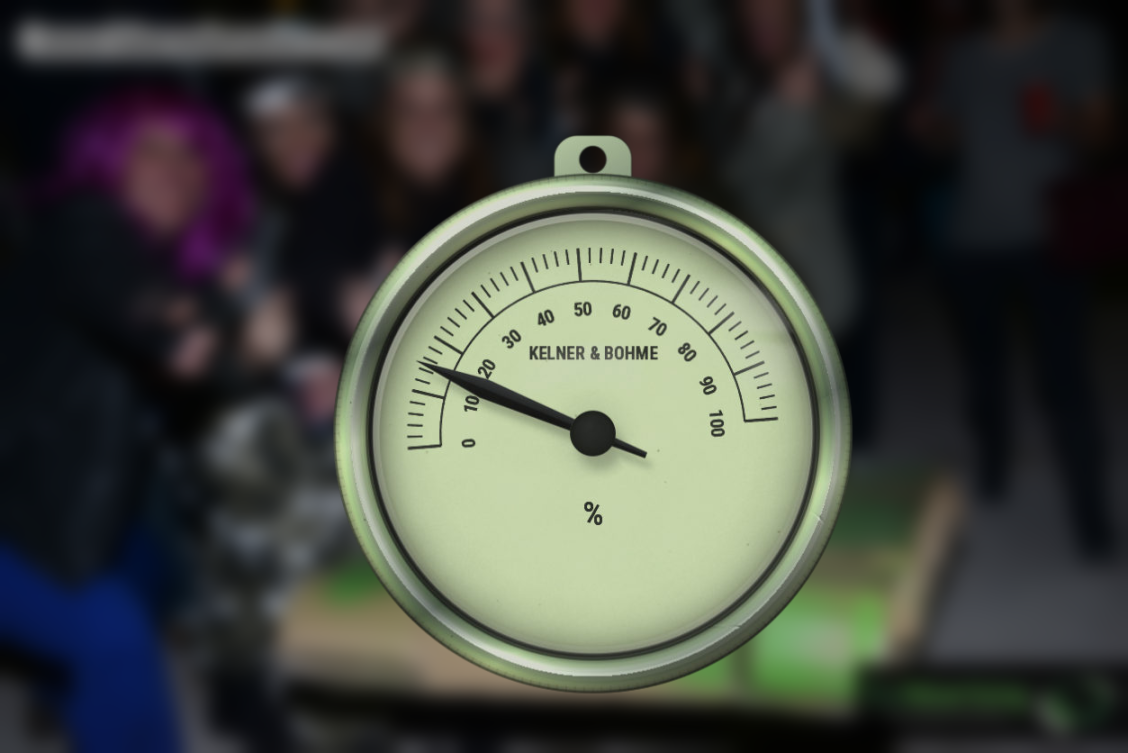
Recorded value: 15,%
